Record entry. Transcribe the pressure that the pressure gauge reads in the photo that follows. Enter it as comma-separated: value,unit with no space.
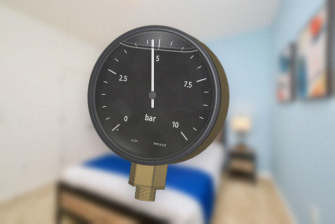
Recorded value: 4.75,bar
